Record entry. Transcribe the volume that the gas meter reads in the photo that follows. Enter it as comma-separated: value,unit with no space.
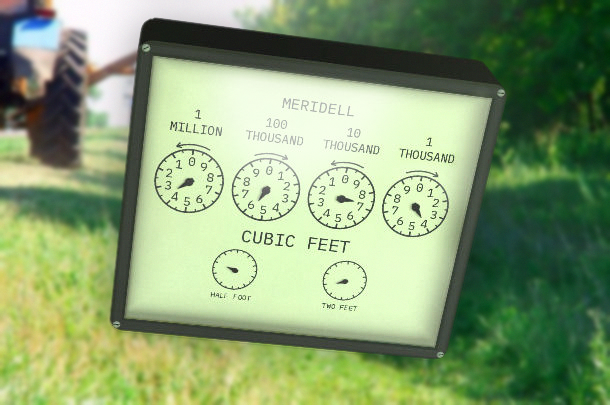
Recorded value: 357400,ft³
